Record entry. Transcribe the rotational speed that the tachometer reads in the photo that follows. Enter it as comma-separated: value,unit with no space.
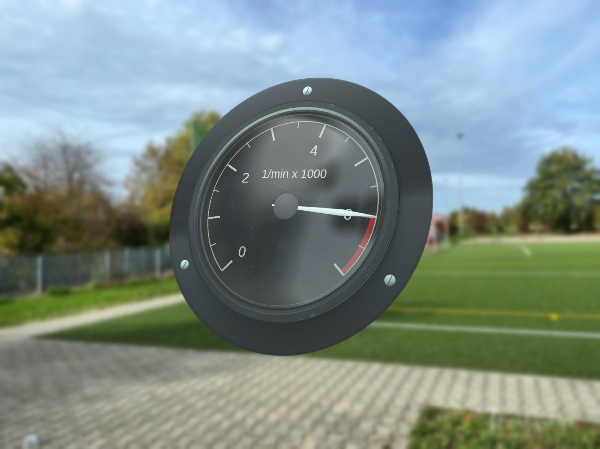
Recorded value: 6000,rpm
